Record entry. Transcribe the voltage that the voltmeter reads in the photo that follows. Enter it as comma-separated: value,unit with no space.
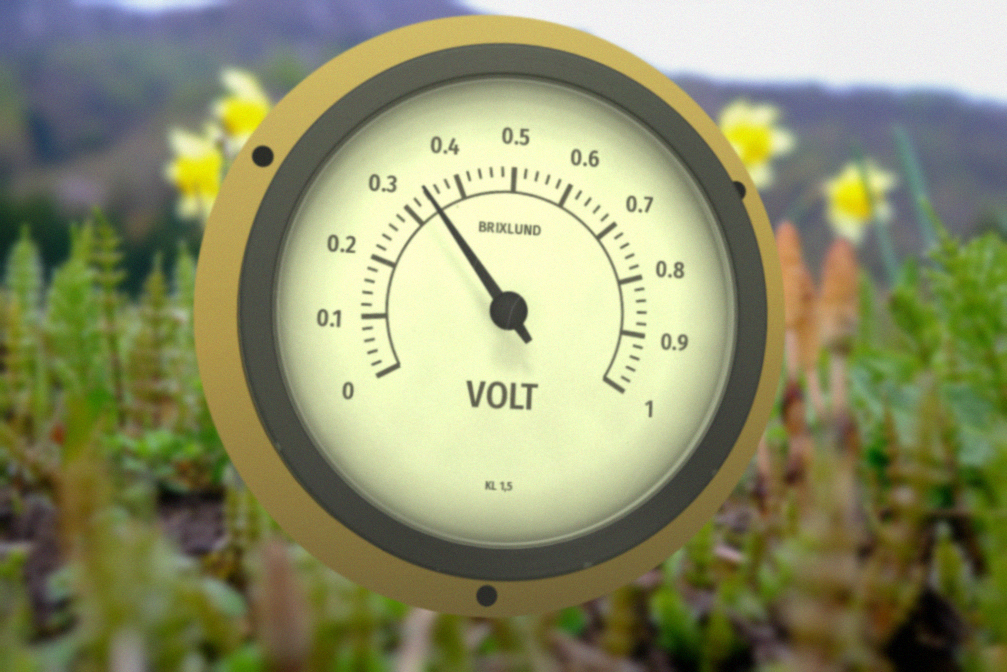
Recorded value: 0.34,V
